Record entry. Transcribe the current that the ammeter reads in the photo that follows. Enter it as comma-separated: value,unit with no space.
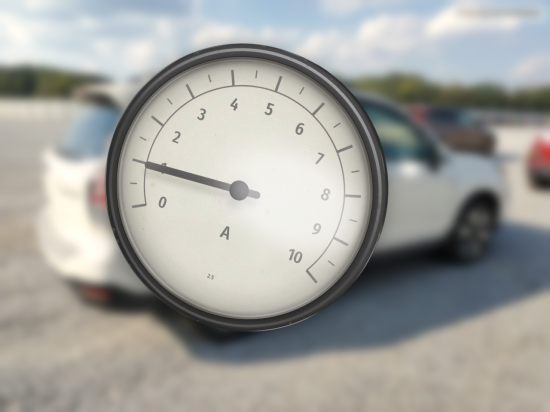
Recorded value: 1,A
